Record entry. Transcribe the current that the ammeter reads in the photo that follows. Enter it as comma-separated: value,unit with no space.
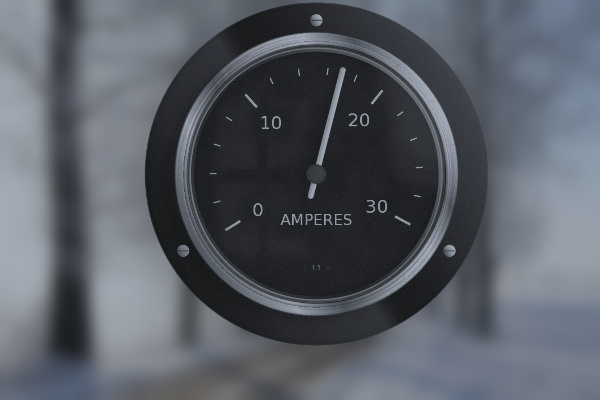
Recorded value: 17,A
